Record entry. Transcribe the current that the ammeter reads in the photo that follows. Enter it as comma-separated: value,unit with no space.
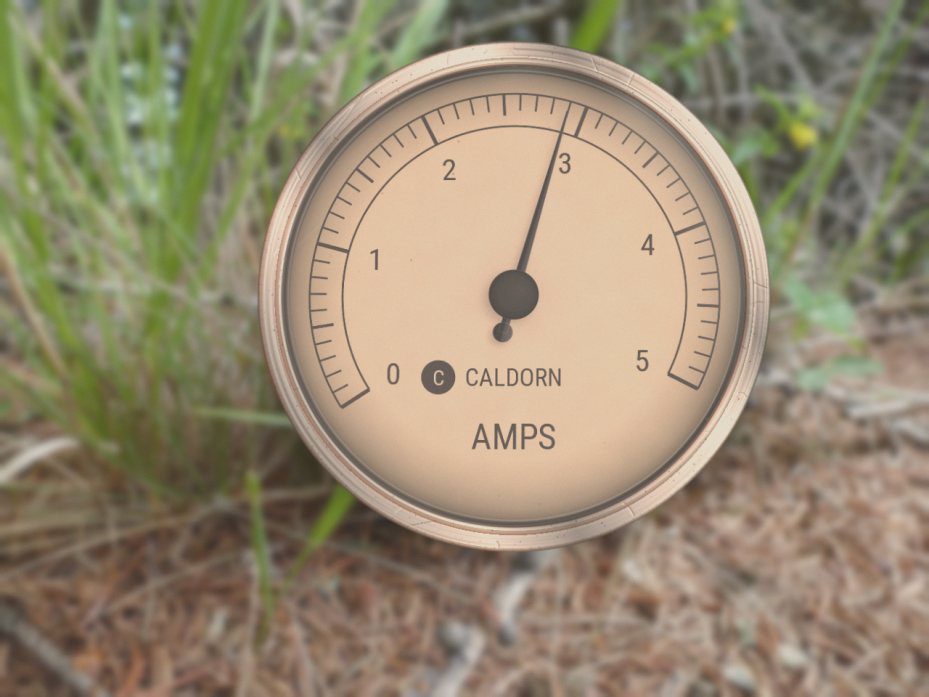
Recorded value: 2.9,A
